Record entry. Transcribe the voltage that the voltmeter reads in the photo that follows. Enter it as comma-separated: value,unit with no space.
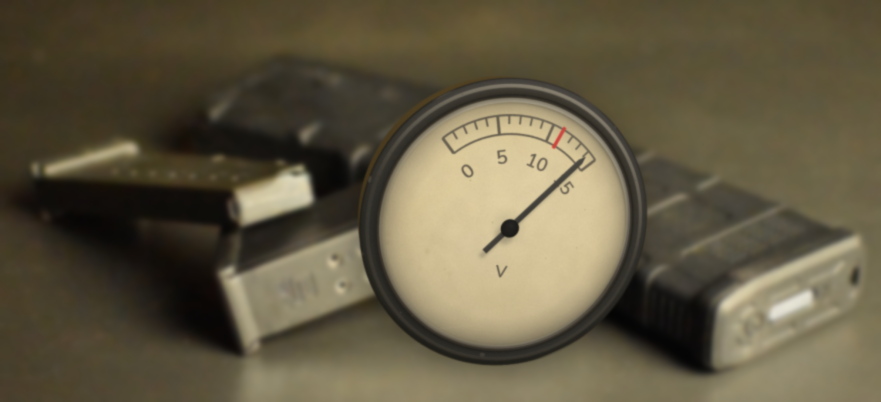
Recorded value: 14,V
